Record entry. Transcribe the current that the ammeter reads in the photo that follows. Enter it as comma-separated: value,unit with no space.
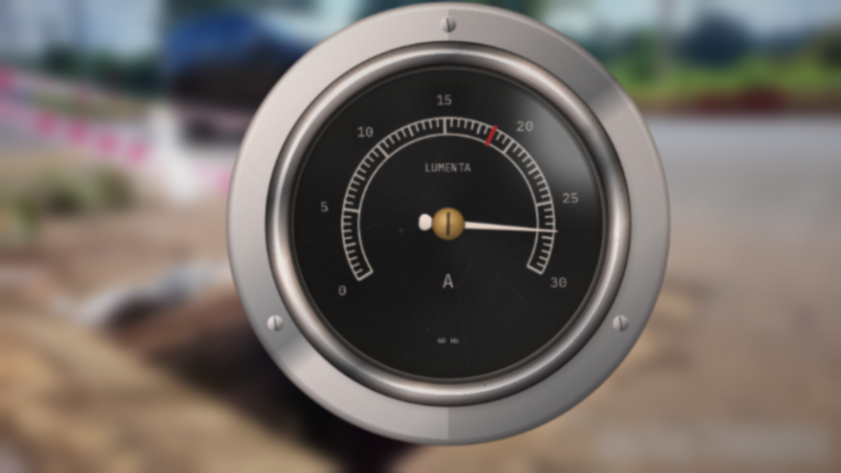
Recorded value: 27,A
